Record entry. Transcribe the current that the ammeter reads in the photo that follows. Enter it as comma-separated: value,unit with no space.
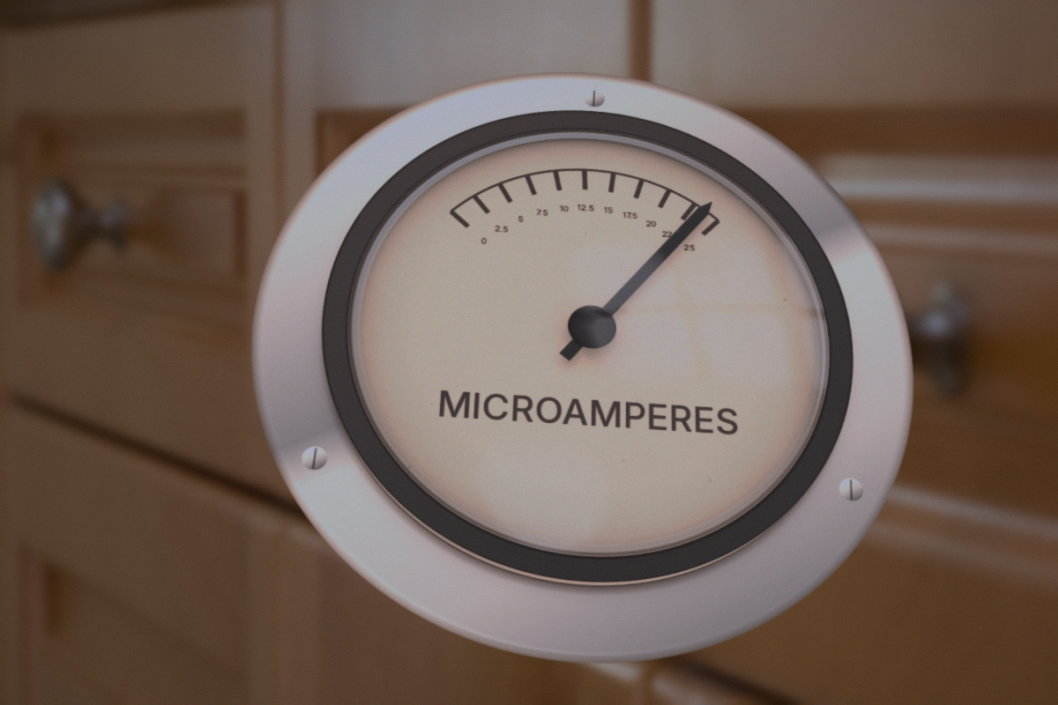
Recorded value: 23.75,µA
